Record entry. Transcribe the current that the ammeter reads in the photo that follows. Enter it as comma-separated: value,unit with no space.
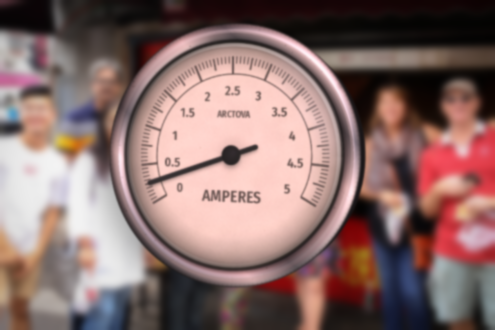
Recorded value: 0.25,A
